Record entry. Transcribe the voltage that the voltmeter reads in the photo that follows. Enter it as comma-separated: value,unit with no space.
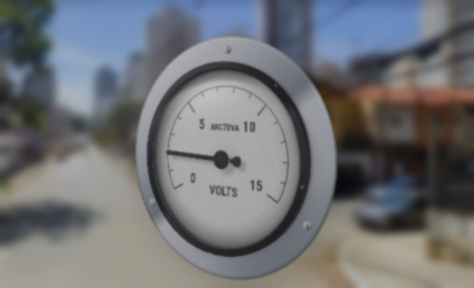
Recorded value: 2,V
